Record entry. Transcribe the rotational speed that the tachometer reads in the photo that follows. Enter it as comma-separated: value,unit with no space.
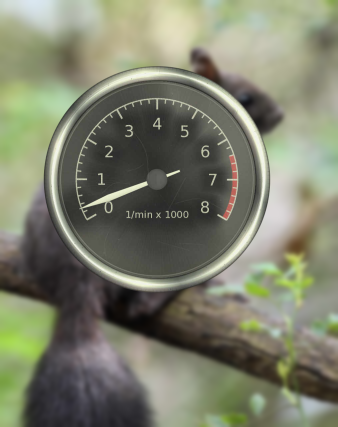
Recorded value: 300,rpm
